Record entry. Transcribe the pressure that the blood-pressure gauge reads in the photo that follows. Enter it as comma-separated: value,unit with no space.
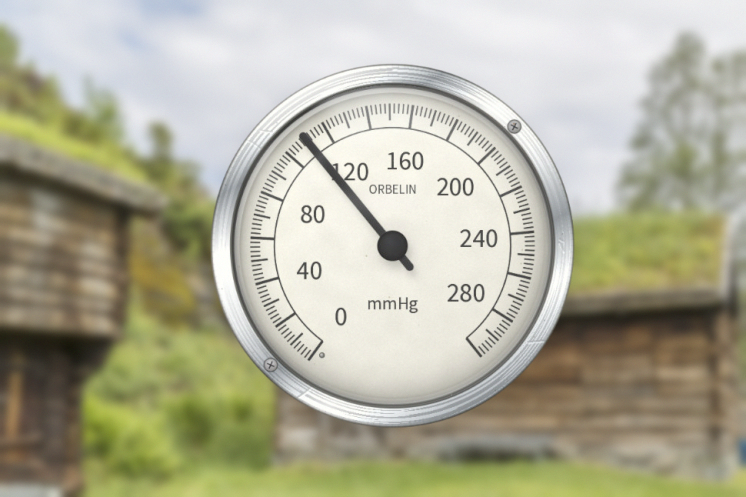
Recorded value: 110,mmHg
